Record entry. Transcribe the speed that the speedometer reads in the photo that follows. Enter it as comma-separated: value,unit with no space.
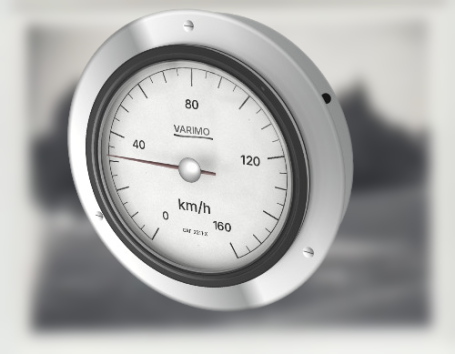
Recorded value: 32.5,km/h
